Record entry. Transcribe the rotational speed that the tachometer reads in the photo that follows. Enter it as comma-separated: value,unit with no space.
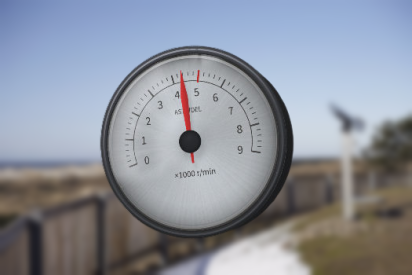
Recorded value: 4400,rpm
